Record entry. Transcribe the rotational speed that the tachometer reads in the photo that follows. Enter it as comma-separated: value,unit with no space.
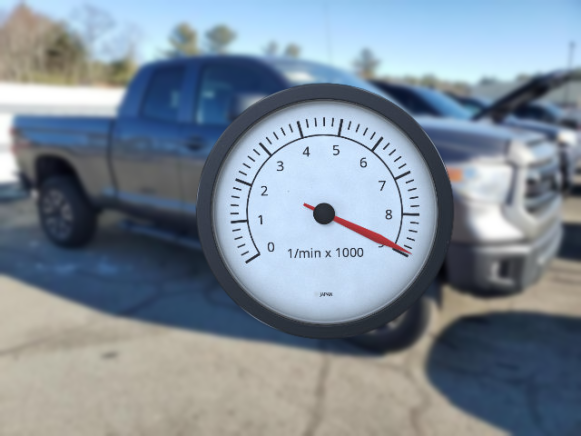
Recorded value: 8900,rpm
